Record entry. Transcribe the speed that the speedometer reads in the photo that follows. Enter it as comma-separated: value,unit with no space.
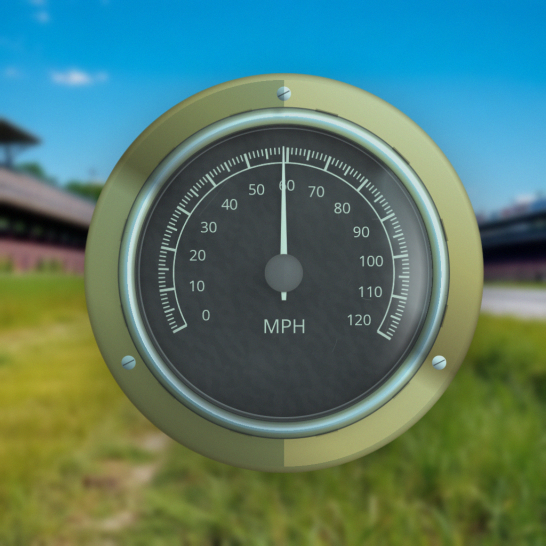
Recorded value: 59,mph
